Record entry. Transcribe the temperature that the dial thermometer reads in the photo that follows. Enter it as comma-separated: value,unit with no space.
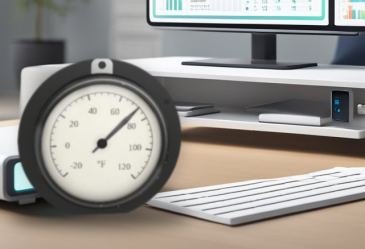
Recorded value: 72,°F
